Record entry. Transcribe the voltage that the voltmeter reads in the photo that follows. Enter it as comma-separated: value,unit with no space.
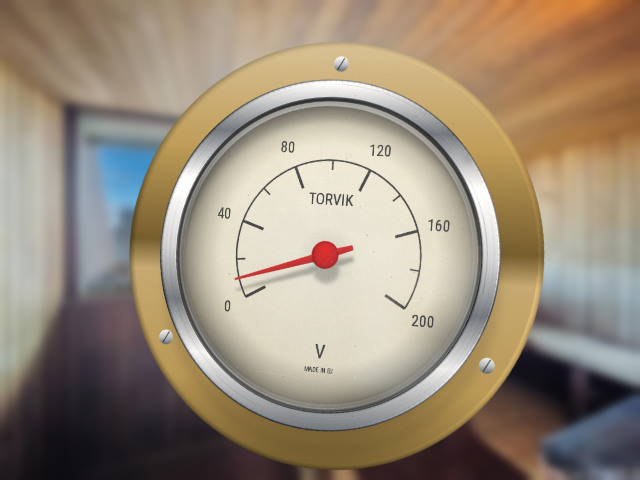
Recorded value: 10,V
